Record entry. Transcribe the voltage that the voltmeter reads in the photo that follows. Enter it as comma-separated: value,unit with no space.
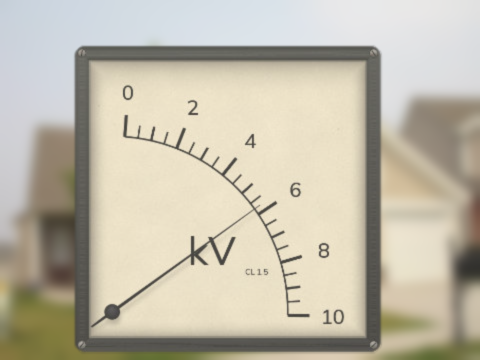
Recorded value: 5.75,kV
